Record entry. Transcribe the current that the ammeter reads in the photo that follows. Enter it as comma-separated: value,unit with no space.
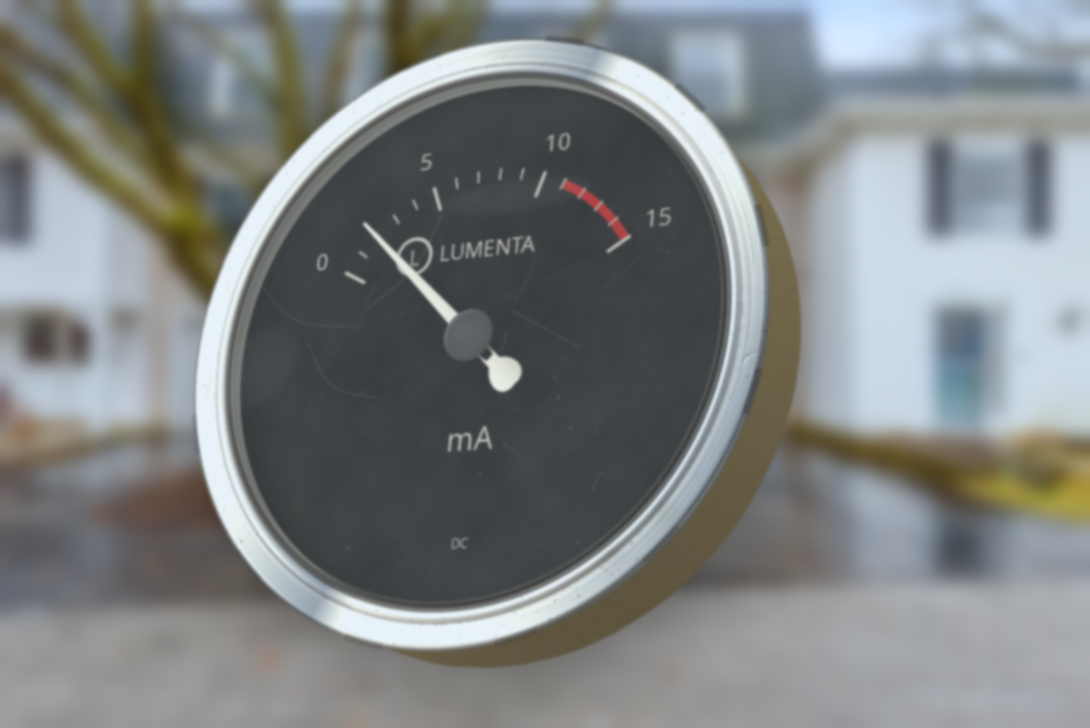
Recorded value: 2,mA
